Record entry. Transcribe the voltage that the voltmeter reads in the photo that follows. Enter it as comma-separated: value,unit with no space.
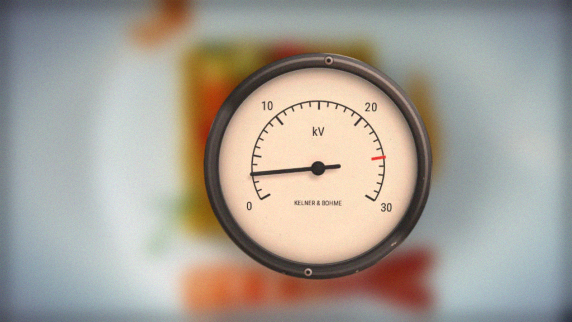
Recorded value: 3,kV
